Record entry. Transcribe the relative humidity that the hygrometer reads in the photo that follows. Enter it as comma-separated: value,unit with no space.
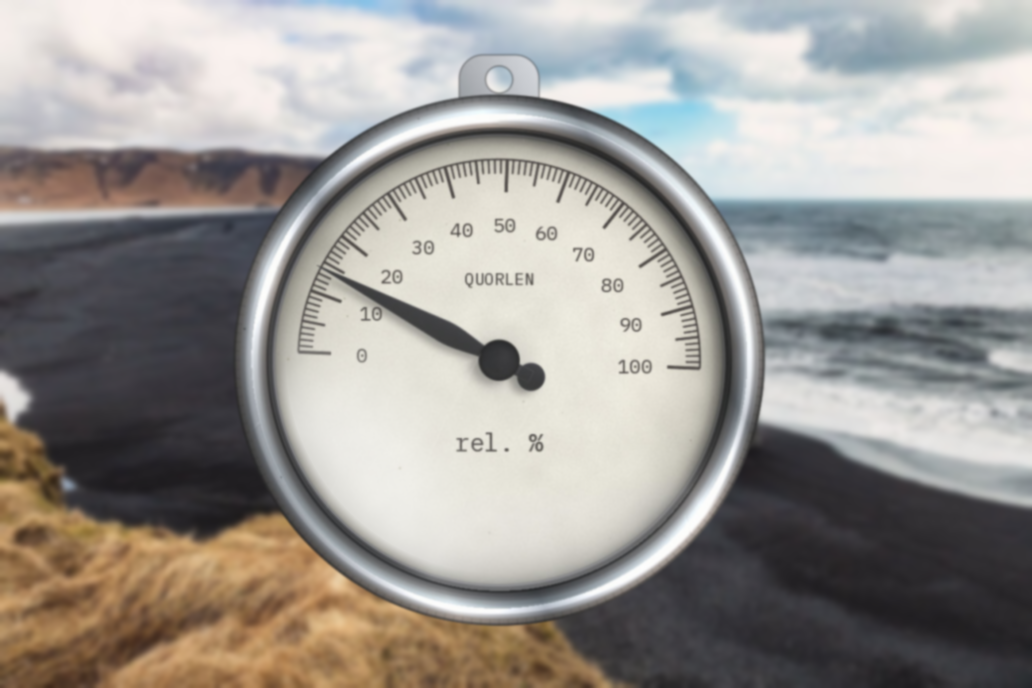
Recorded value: 14,%
